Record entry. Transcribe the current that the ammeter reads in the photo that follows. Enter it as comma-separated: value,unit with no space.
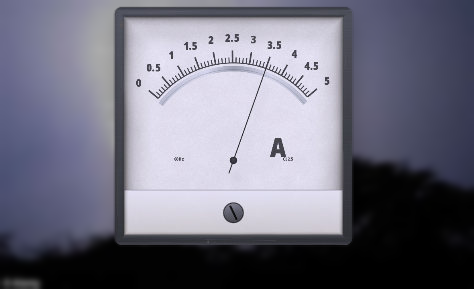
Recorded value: 3.5,A
